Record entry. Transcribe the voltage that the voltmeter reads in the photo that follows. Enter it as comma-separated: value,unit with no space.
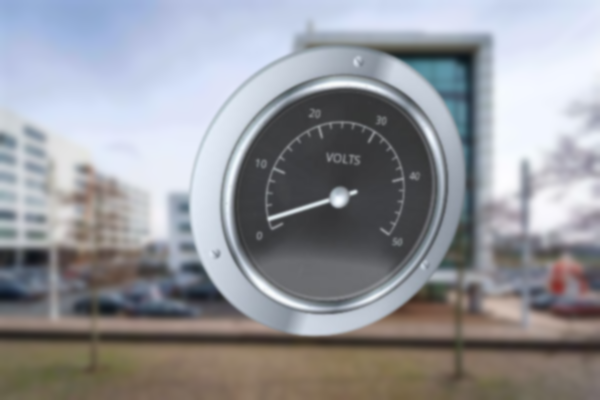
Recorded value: 2,V
